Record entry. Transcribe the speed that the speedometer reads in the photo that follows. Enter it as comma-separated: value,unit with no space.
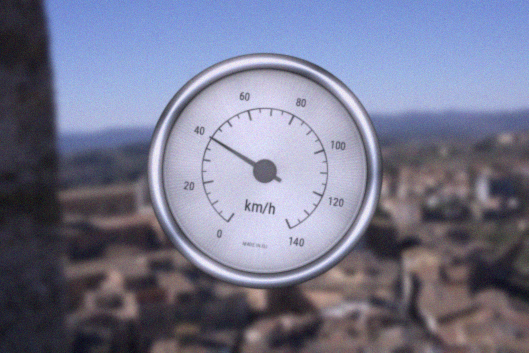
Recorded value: 40,km/h
